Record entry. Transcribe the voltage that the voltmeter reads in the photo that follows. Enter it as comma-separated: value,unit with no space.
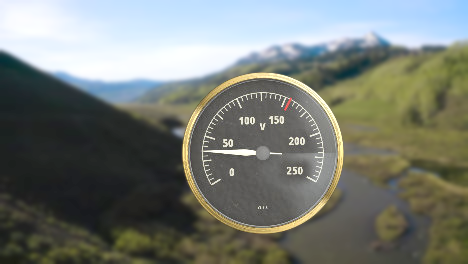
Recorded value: 35,V
